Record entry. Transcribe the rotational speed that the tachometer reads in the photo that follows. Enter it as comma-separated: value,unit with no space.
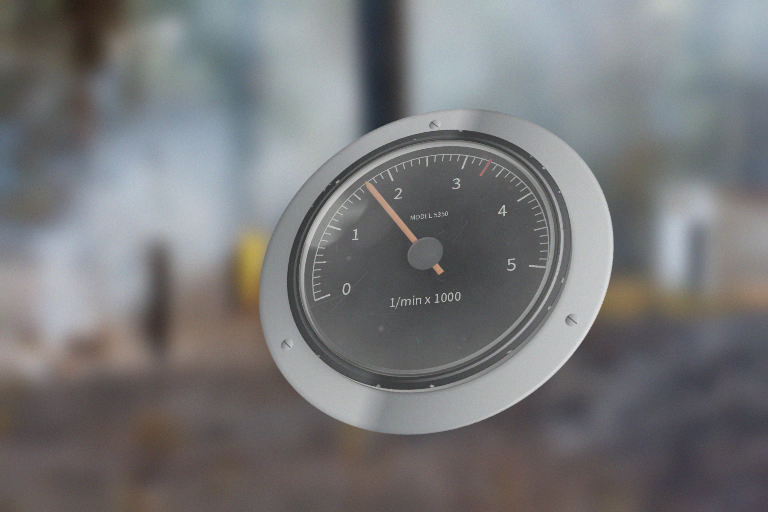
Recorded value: 1700,rpm
